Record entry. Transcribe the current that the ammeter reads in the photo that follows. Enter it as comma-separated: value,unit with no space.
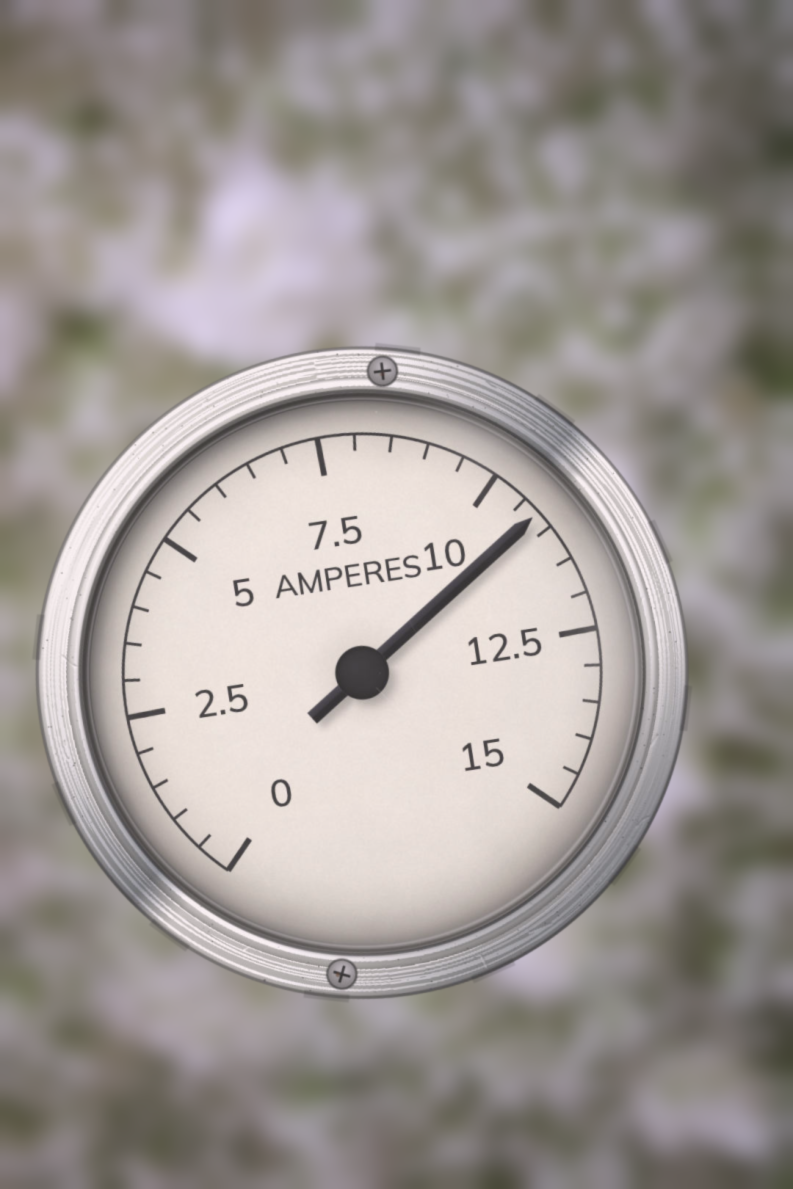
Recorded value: 10.75,A
